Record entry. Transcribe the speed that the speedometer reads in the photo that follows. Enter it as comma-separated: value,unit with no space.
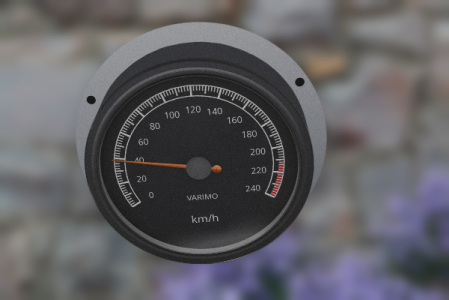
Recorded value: 40,km/h
